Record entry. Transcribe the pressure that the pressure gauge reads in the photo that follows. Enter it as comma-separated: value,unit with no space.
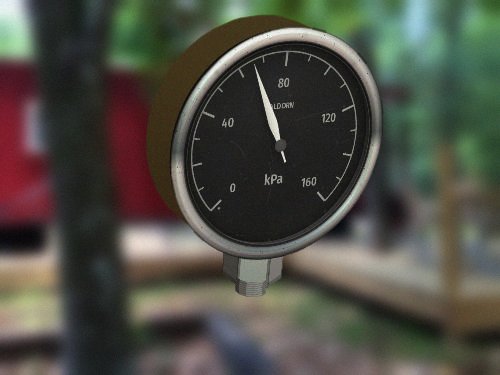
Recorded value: 65,kPa
